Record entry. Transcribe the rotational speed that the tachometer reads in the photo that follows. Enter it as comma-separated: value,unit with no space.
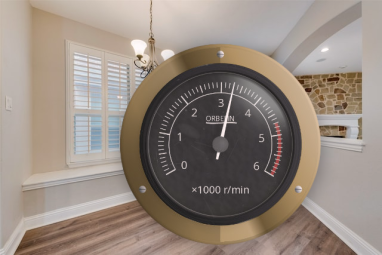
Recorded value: 3300,rpm
